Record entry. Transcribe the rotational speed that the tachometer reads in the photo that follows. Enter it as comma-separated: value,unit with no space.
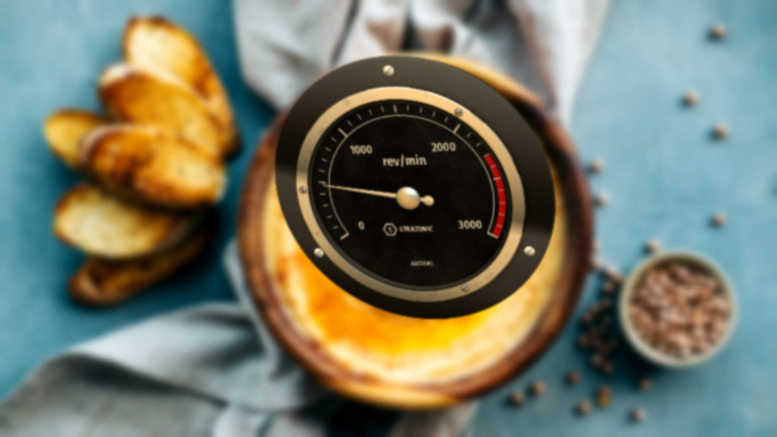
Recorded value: 500,rpm
